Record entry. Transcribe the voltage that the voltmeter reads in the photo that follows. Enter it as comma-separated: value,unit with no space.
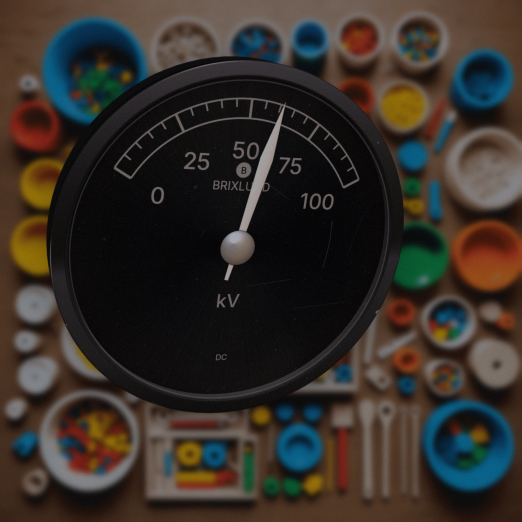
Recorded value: 60,kV
